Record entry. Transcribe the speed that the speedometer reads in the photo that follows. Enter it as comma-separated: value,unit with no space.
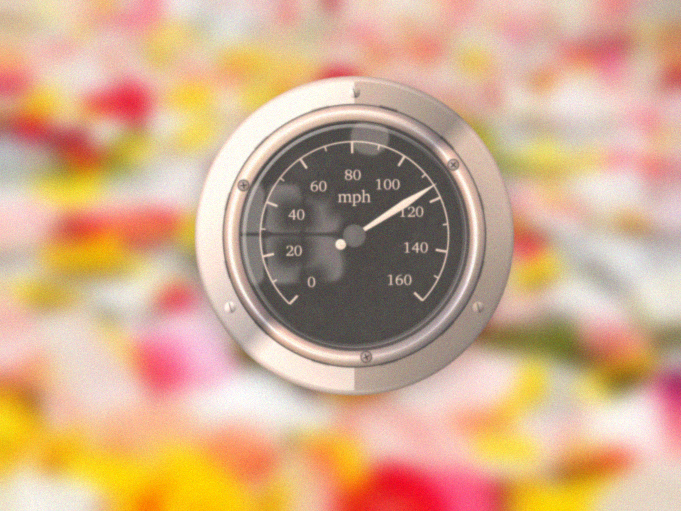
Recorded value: 115,mph
